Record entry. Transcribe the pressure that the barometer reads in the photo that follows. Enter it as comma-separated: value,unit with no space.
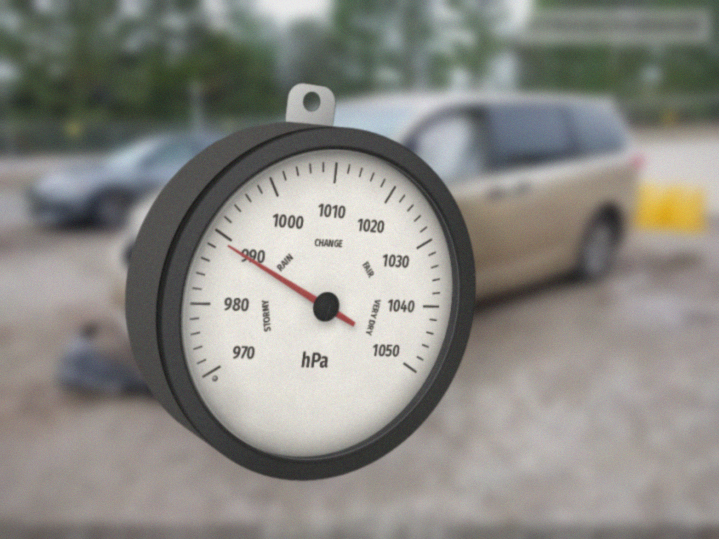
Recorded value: 989,hPa
